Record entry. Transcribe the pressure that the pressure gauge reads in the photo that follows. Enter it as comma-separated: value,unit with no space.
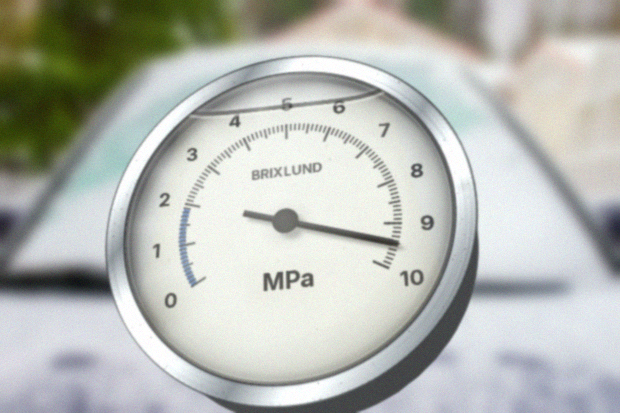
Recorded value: 9.5,MPa
